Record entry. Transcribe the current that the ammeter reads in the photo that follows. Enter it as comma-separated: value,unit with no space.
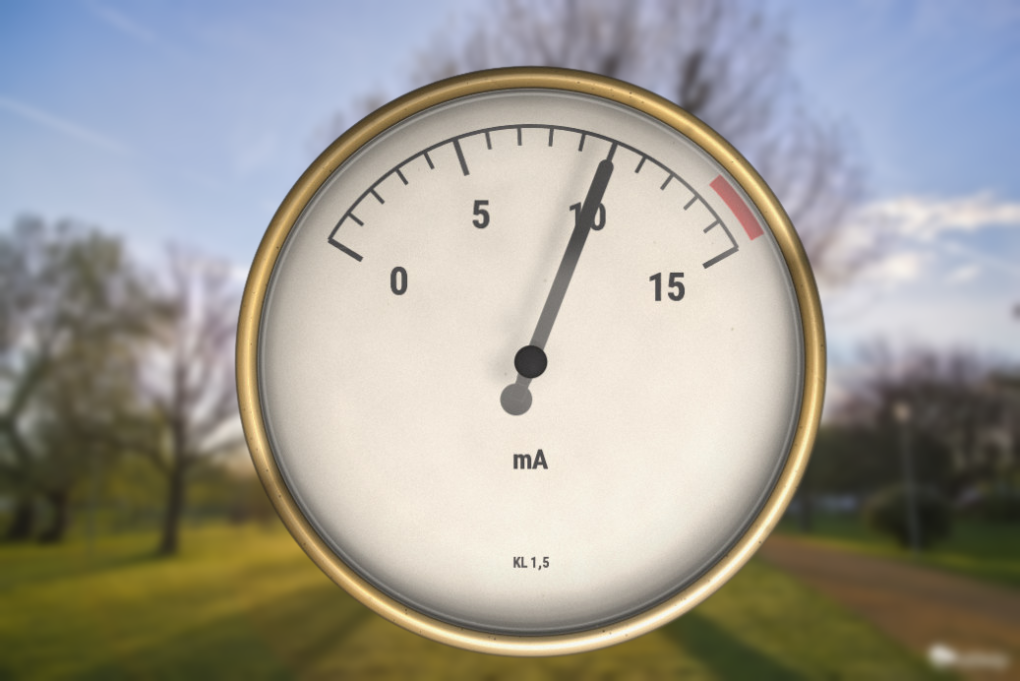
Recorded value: 10,mA
